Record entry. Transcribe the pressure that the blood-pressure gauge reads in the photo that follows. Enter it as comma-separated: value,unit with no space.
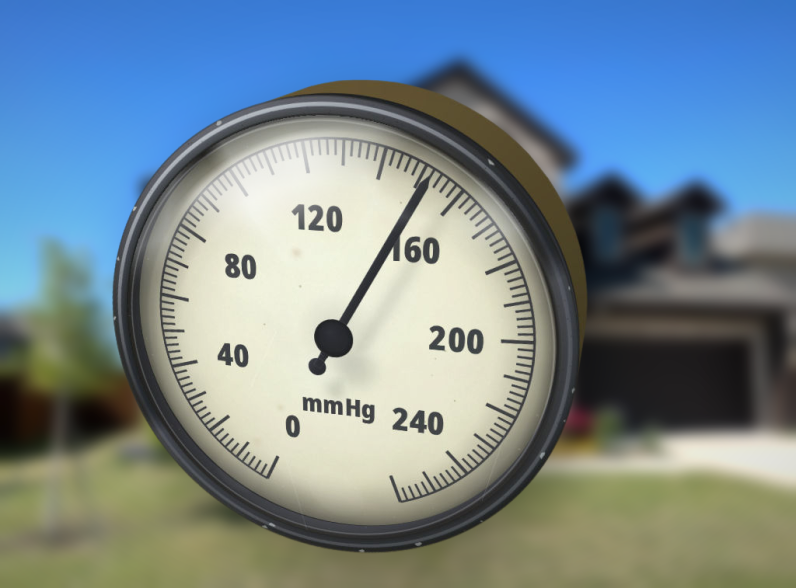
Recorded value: 152,mmHg
